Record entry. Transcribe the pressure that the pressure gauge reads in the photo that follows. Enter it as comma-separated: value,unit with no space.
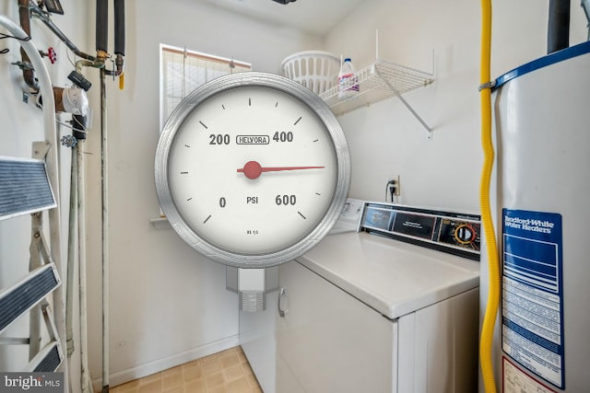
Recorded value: 500,psi
